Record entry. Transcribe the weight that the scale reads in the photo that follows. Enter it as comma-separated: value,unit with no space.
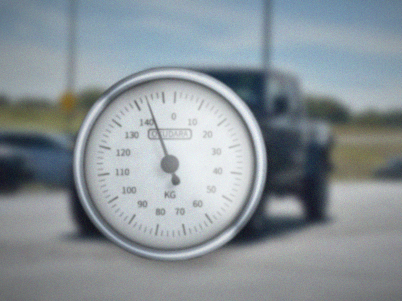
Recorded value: 144,kg
